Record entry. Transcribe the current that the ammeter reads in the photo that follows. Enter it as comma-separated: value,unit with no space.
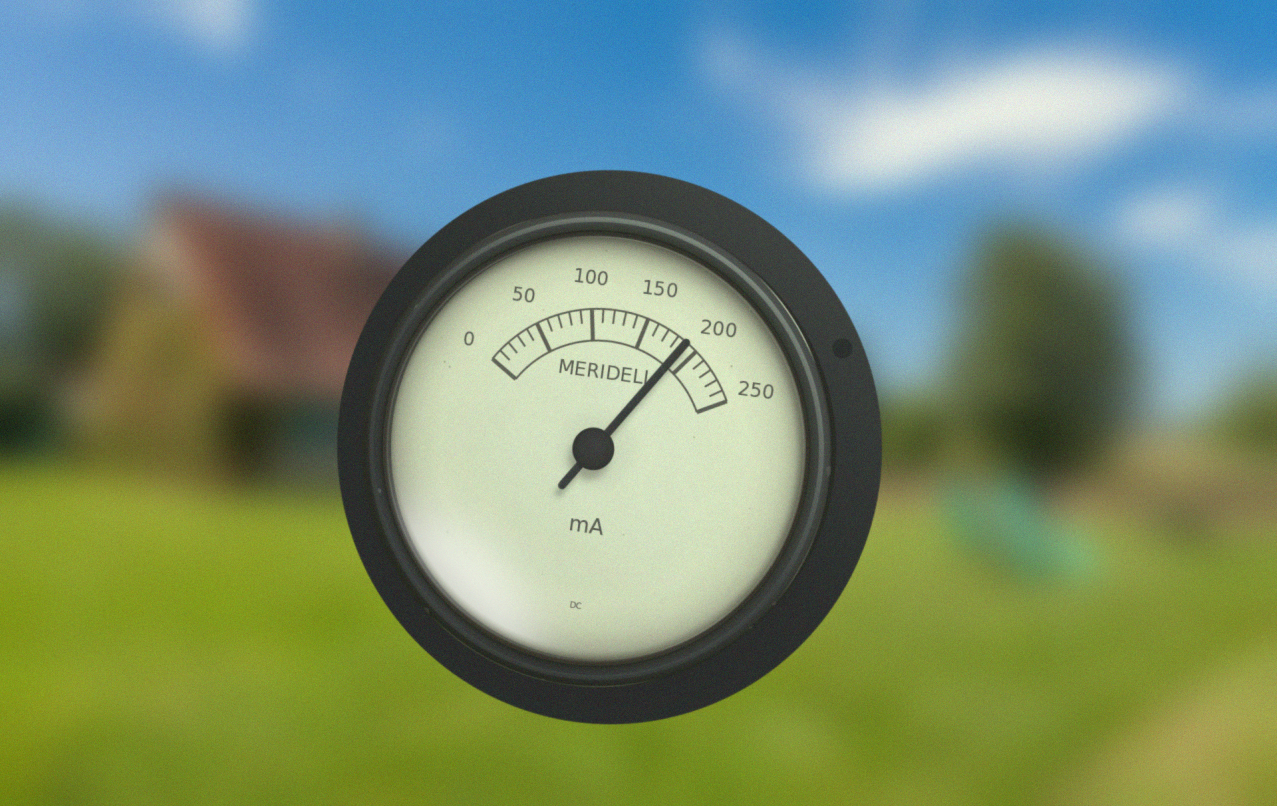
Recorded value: 190,mA
